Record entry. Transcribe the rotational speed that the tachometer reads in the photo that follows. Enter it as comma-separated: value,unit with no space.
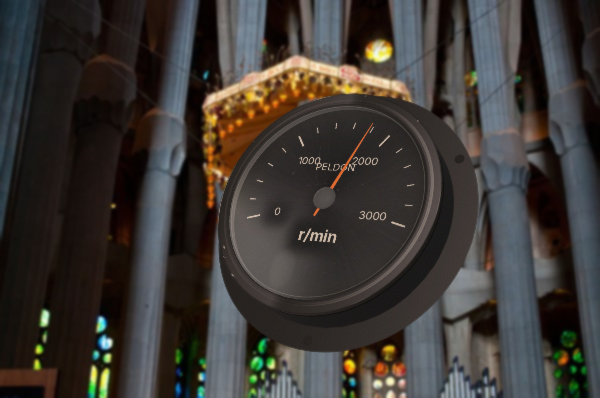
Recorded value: 1800,rpm
